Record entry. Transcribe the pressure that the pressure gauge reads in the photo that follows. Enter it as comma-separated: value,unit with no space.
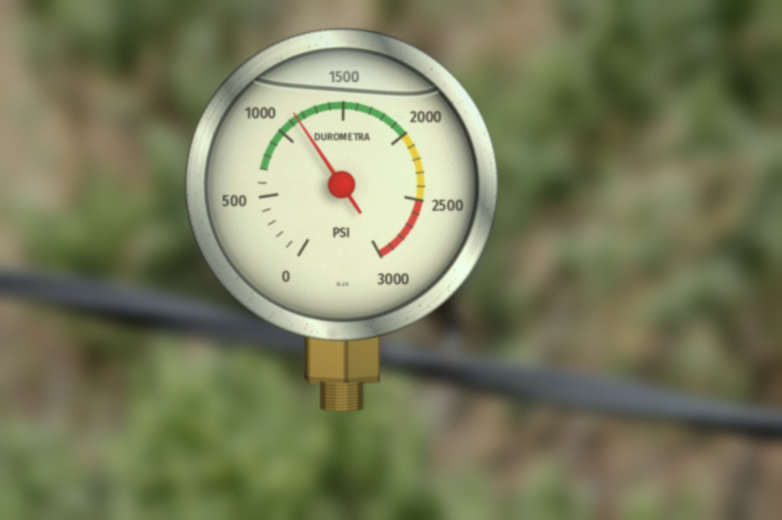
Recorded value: 1150,psi
